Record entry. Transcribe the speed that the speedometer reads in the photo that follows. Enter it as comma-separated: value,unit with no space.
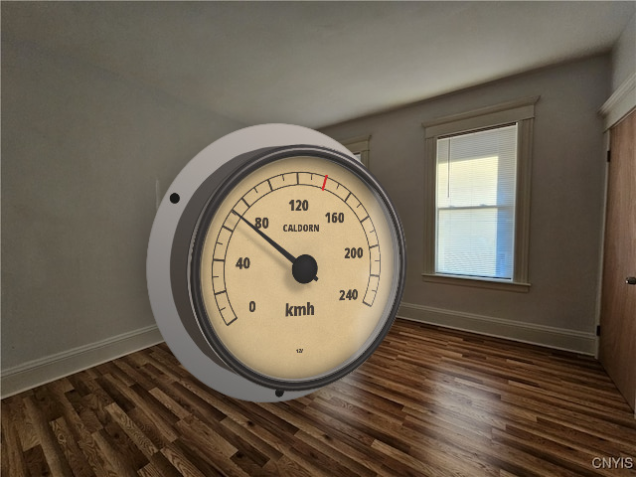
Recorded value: 70,km/h
